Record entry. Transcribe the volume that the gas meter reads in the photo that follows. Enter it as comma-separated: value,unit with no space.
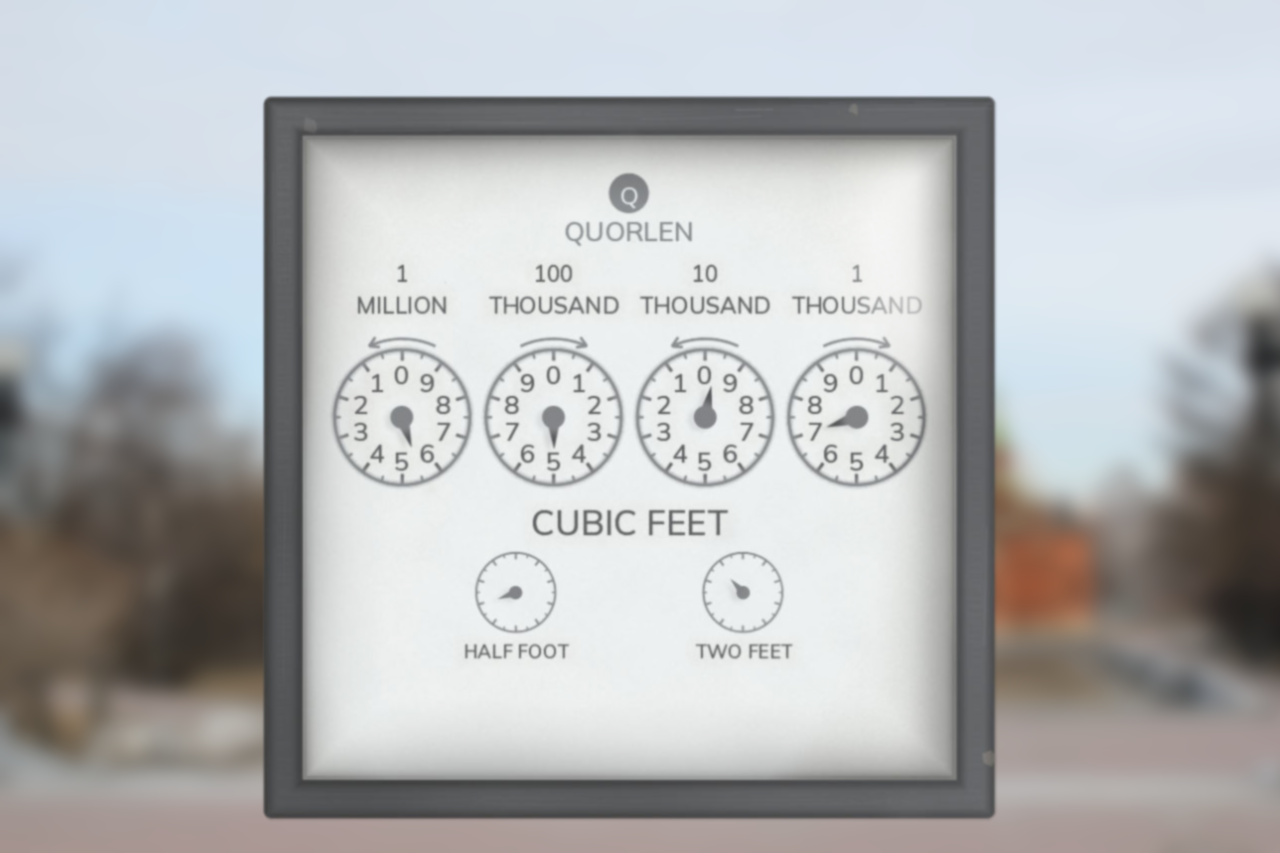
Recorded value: 549700,ft³
